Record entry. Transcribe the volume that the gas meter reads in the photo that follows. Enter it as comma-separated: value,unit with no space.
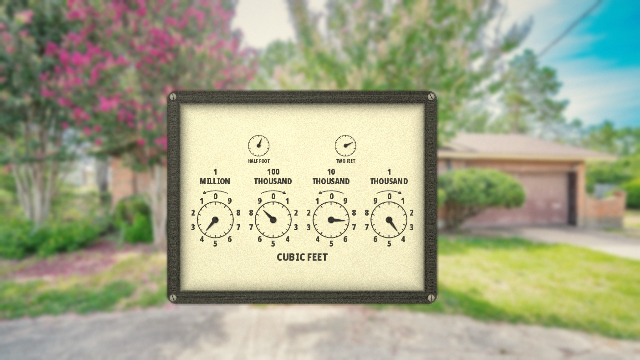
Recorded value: 387400,ft³
